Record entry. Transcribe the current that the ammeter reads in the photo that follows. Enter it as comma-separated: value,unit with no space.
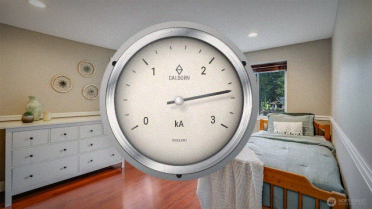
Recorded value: 2.5,kA
